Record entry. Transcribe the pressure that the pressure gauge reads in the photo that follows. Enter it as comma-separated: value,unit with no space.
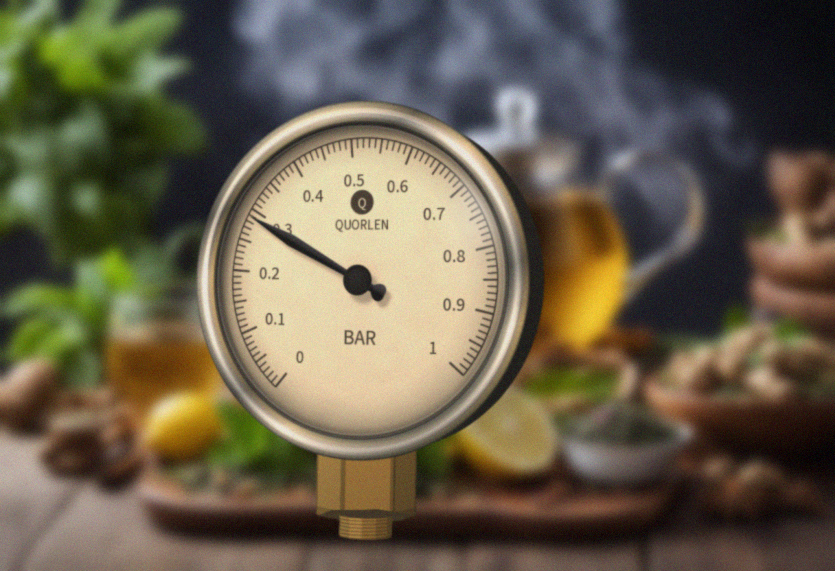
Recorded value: 0.29,bar
